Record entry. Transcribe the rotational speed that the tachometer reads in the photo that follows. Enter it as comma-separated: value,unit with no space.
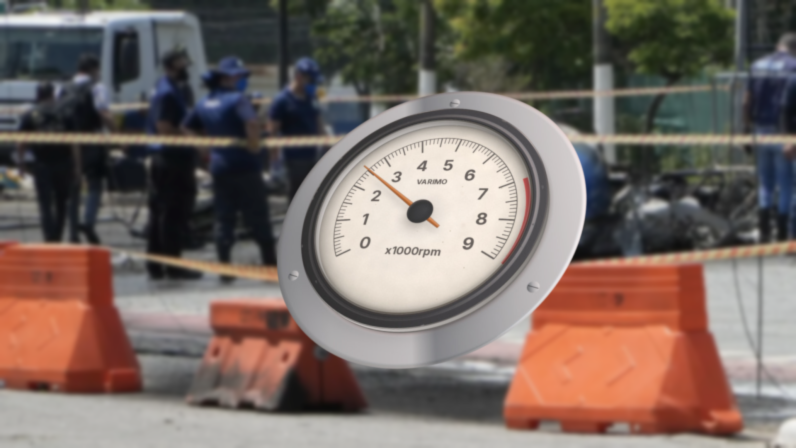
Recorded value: 2500,rpm
